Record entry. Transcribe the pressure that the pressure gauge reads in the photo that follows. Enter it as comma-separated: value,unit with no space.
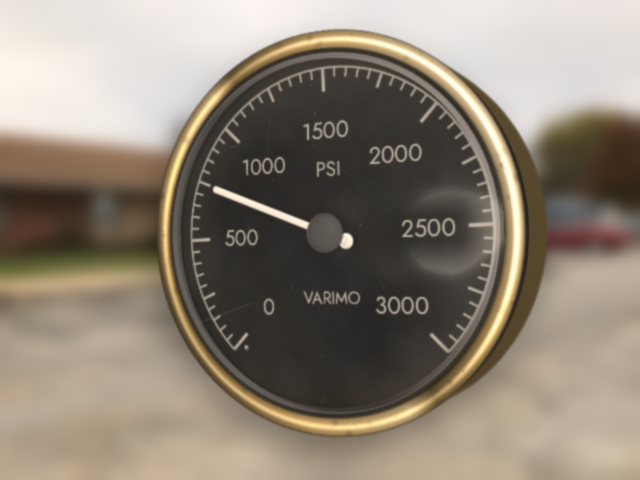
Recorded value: 750,psi
